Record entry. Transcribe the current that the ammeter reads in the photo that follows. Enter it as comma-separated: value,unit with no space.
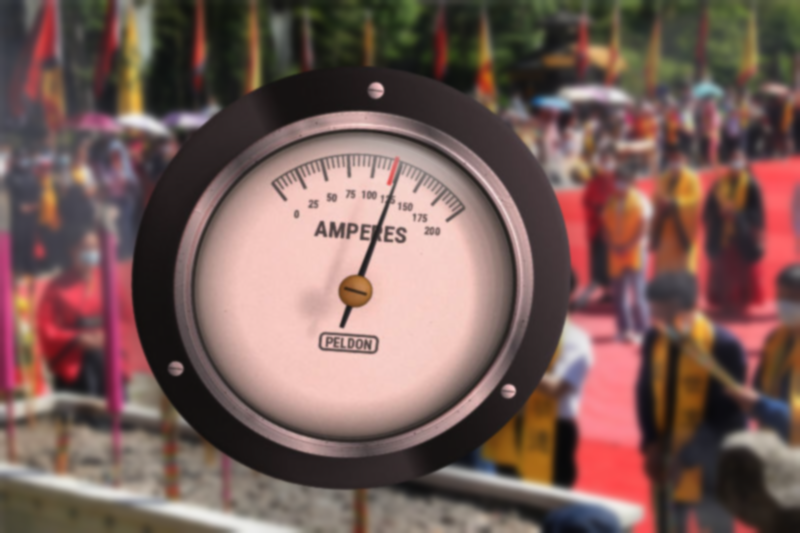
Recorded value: 125,A
